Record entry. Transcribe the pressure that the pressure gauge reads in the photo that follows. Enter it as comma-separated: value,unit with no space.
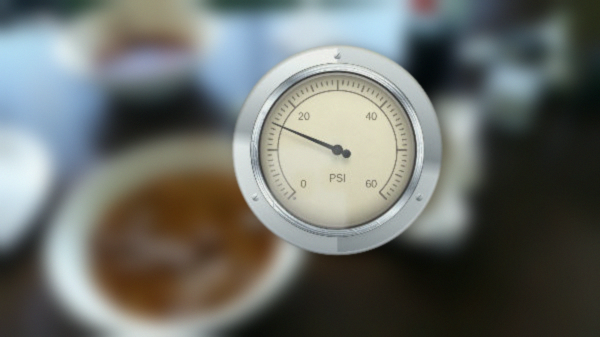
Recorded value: 15,psi
